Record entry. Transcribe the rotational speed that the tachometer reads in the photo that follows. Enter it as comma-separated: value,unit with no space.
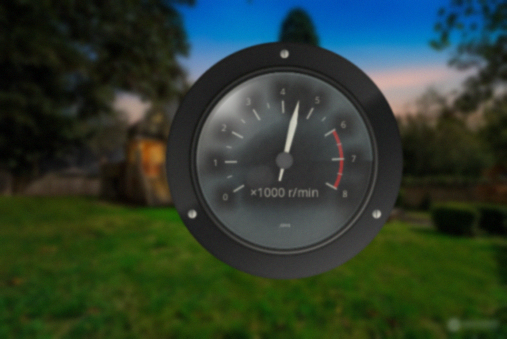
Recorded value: 4500,rpm
